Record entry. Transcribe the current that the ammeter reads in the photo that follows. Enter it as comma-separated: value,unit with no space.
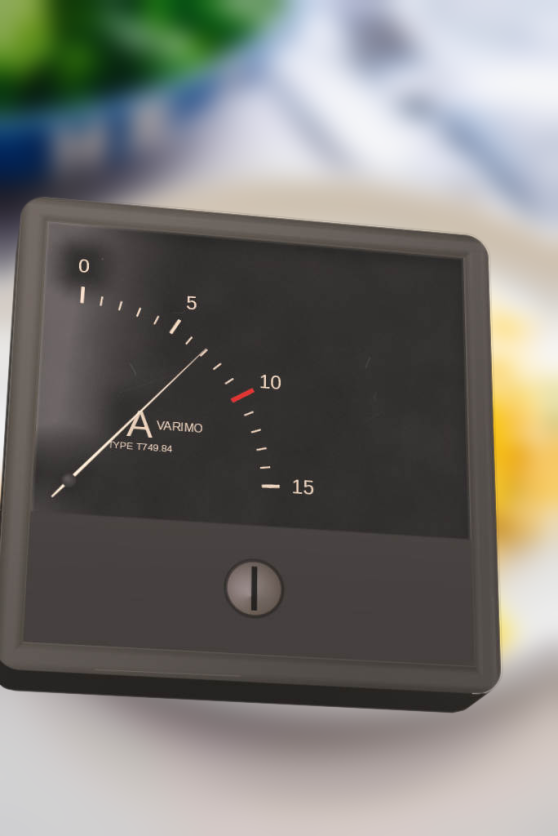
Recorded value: 7,A
